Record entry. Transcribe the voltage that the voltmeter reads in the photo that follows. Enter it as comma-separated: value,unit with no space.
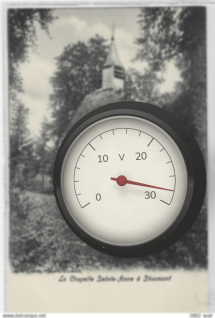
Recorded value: 28,V
